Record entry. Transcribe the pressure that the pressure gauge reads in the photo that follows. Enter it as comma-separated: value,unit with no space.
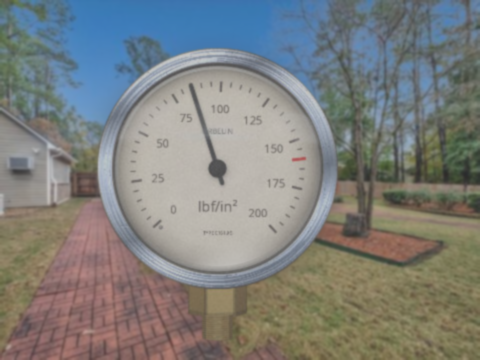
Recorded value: 85,psi
